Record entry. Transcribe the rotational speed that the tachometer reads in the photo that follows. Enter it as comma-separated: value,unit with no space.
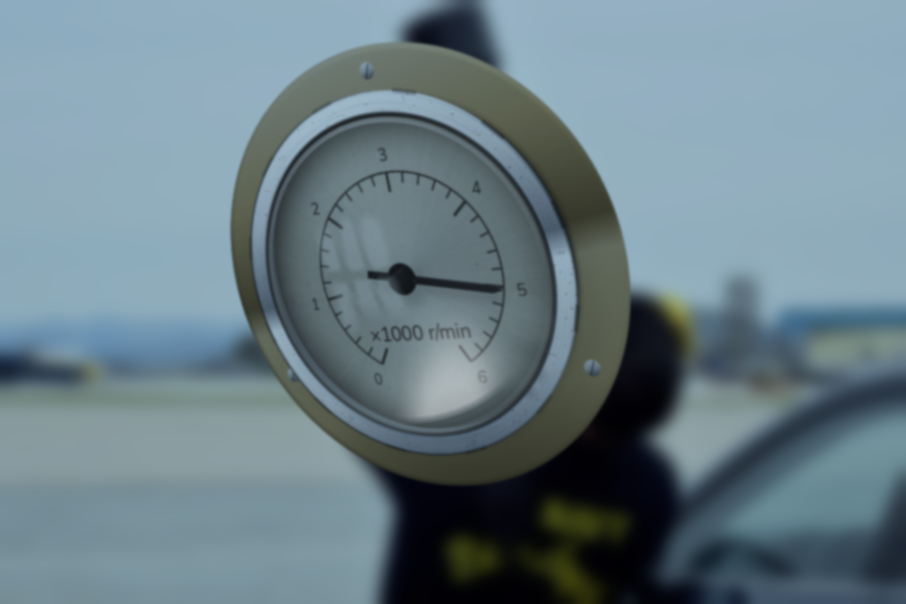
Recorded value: 5000,rpm
